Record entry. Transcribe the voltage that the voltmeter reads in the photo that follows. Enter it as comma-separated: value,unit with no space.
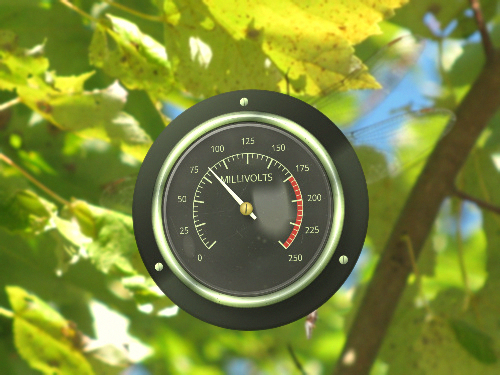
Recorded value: 85,mV
